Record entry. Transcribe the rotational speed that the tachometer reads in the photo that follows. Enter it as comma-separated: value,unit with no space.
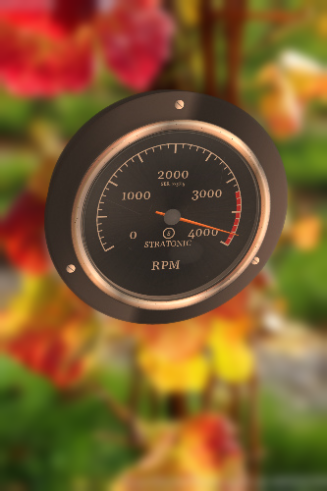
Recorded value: 3800,rpm
